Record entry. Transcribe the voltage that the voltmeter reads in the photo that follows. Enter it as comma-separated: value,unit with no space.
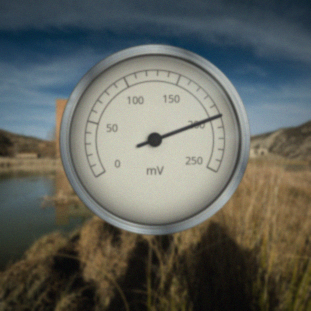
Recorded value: 200,mV
